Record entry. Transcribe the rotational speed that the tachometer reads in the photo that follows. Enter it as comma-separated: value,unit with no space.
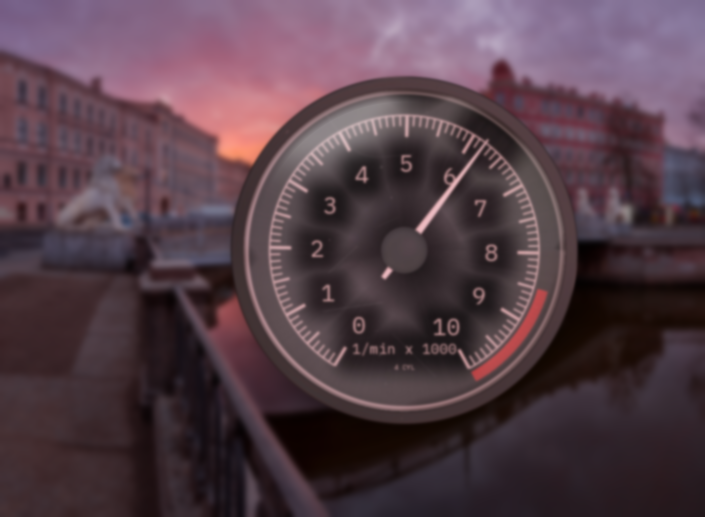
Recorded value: 6200,rpm
